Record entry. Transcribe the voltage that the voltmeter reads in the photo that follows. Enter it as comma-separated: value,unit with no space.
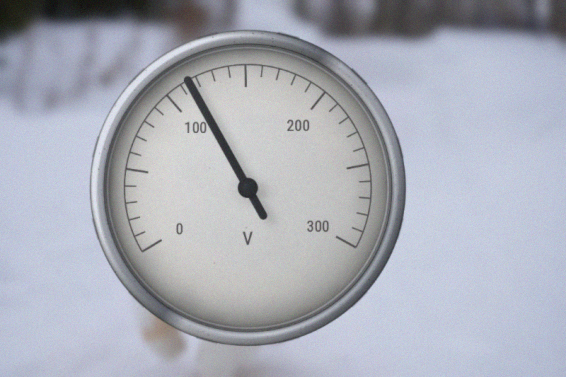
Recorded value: 115,V
